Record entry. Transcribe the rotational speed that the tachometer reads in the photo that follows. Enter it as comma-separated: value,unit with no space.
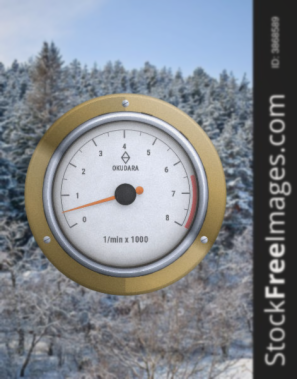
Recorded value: 500,rpm
